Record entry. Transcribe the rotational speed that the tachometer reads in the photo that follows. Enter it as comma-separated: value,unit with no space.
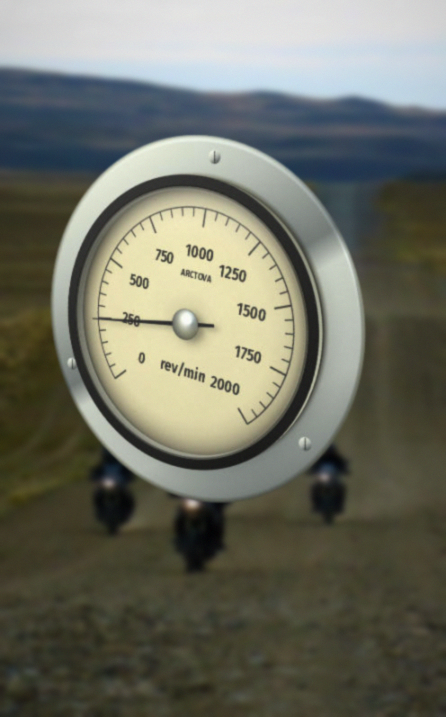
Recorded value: 250,rpm
